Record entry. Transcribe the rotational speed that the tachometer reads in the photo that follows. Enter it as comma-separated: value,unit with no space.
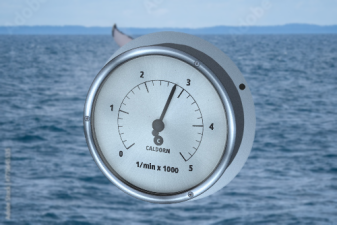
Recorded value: 2800,rpm
